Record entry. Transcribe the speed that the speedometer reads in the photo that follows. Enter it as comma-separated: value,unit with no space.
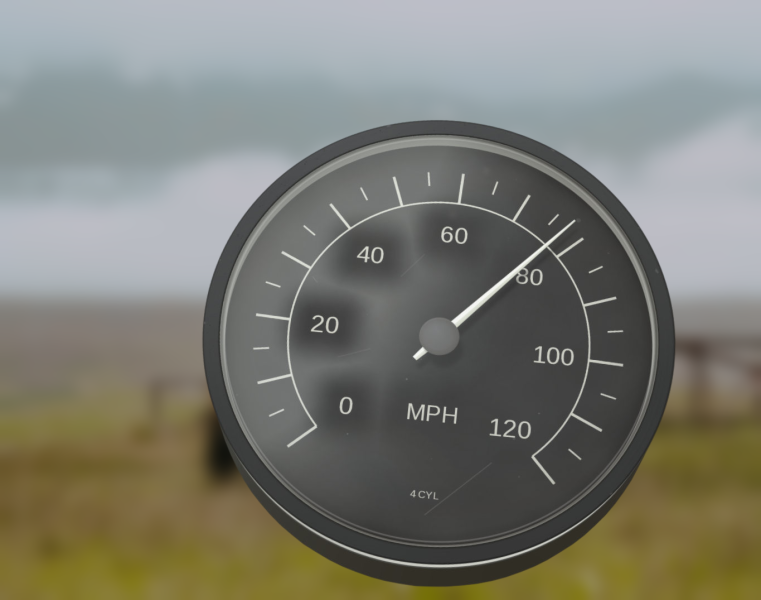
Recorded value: 77.5,mph
